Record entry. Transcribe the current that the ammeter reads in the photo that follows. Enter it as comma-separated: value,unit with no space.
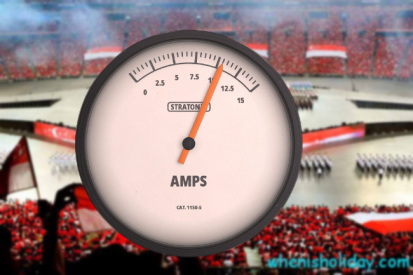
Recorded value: 10.5,A
